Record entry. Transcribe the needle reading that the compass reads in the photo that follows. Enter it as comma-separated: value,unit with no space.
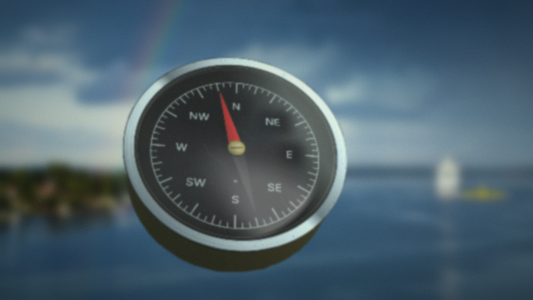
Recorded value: 345,°
